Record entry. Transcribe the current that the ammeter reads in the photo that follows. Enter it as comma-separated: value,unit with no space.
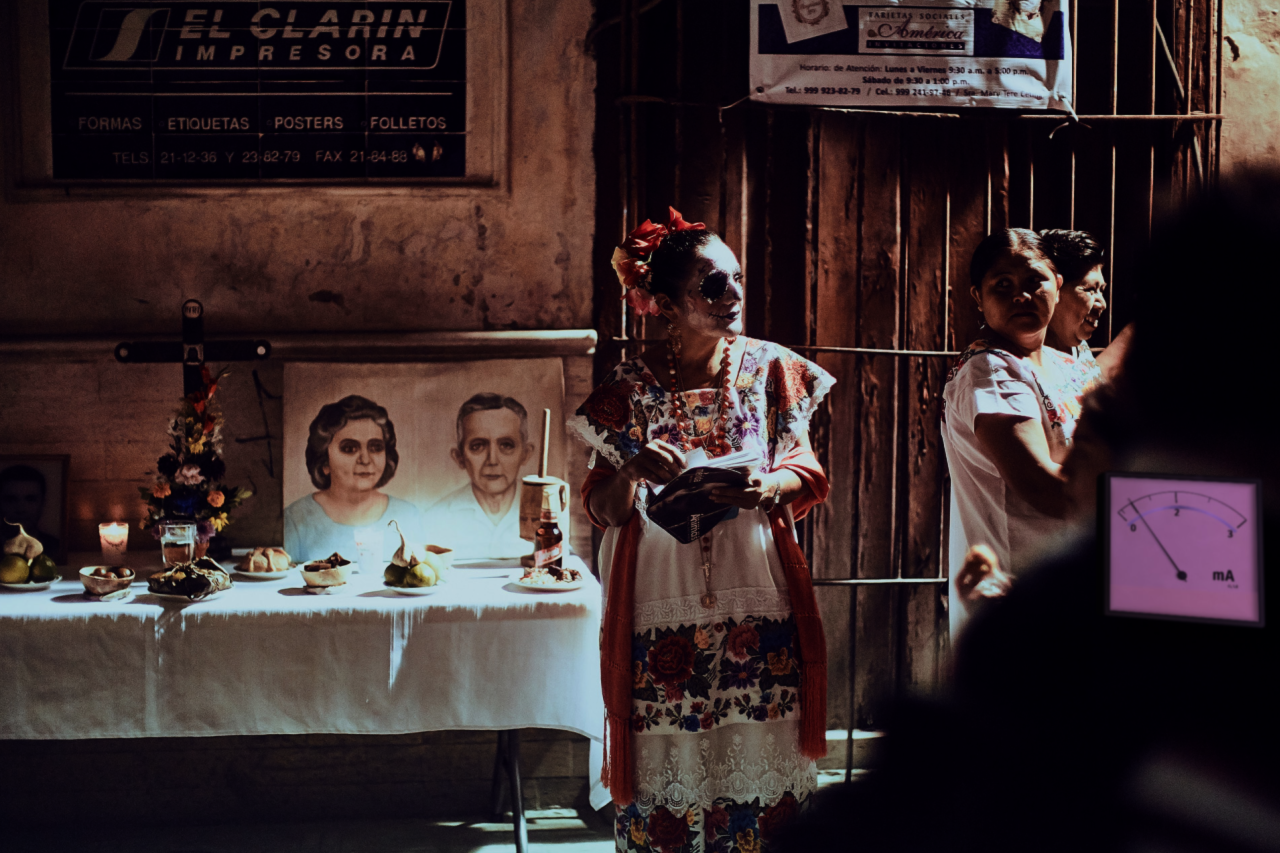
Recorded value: 1,mA
